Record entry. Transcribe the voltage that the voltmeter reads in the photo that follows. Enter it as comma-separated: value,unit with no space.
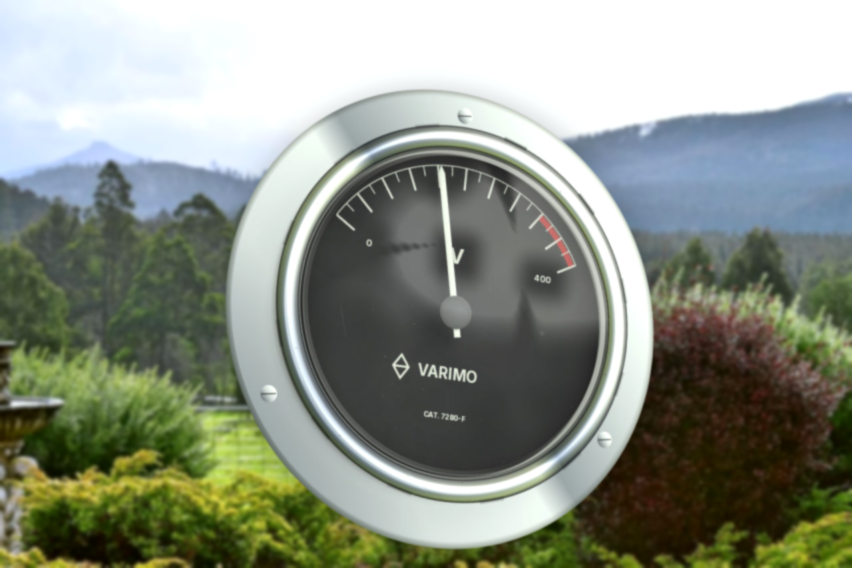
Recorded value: 160,V
